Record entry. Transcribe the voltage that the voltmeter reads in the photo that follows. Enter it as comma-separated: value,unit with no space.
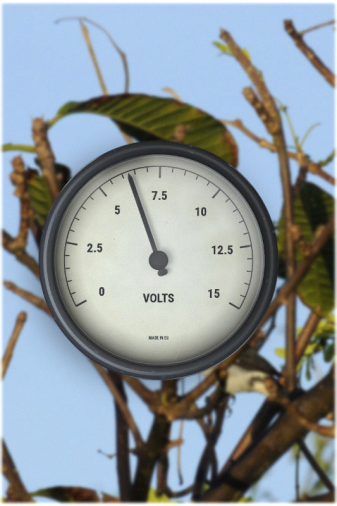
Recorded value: 6.25,V
